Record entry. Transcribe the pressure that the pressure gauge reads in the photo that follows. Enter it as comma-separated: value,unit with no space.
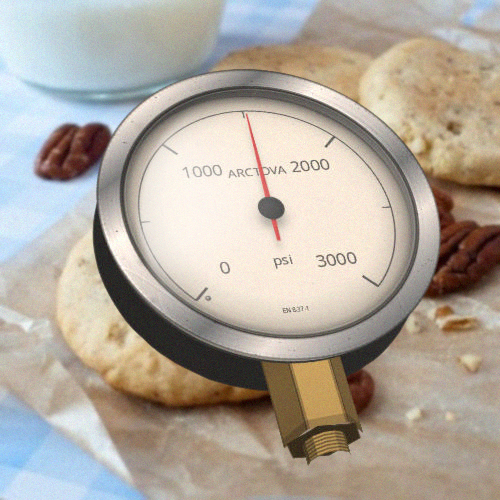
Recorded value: 1500,psi
